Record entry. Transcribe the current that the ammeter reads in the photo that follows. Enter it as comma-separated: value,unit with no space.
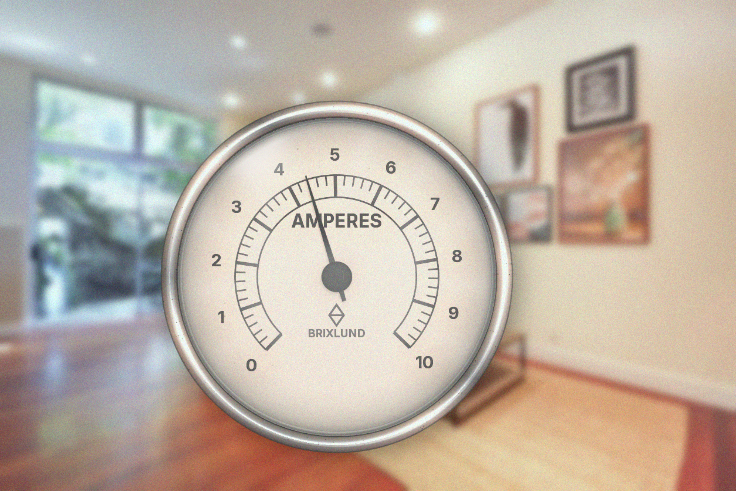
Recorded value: 4.4,A
